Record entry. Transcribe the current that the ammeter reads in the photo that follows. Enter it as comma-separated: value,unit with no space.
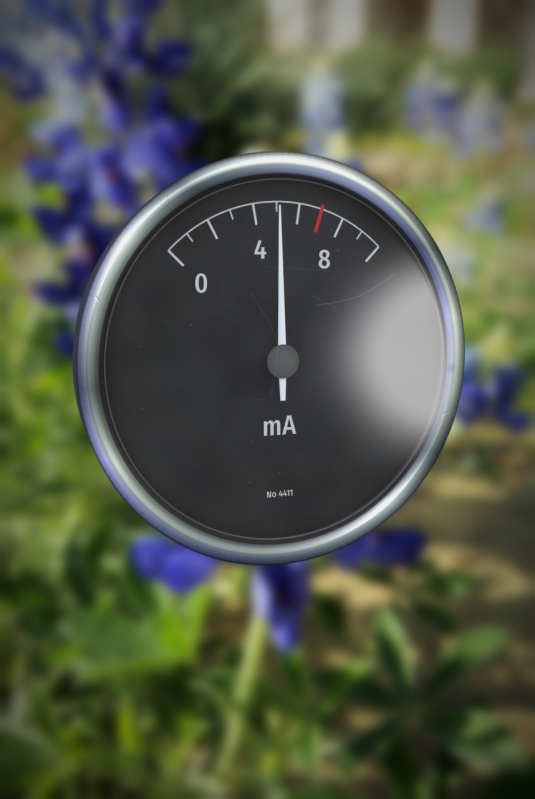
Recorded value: 5,mA
